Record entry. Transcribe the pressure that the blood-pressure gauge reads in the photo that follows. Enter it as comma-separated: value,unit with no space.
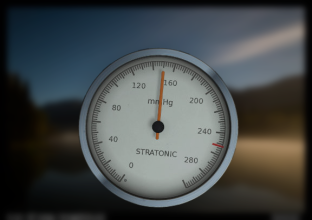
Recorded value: 150,mmHg
